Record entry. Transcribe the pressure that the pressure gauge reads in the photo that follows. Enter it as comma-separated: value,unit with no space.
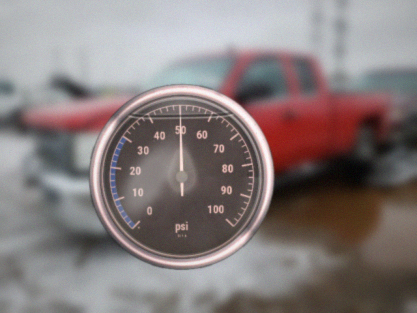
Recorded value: 50,psi
